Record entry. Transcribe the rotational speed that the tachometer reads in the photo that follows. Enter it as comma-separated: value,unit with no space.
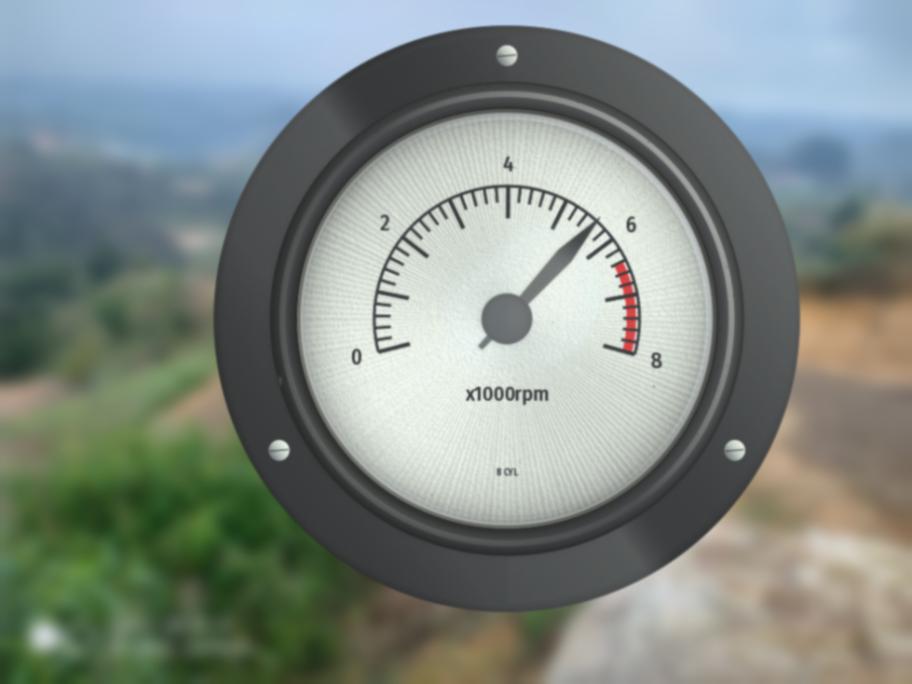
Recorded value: 5600,rpm
